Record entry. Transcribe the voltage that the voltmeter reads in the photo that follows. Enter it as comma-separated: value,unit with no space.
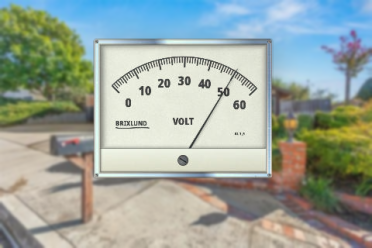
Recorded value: 50,V
